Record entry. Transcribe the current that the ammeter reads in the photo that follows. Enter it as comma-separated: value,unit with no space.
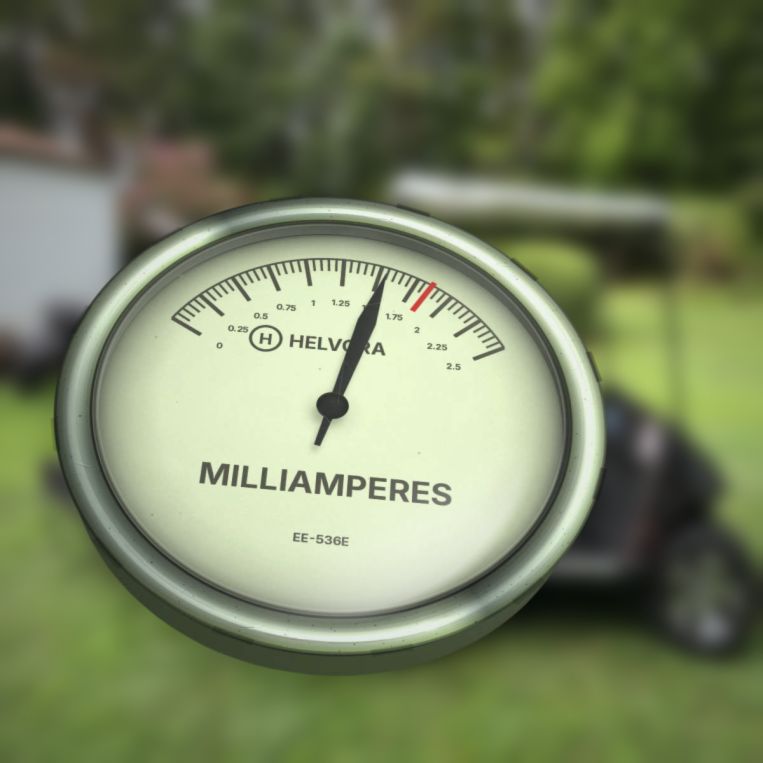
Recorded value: 1.55,mA
